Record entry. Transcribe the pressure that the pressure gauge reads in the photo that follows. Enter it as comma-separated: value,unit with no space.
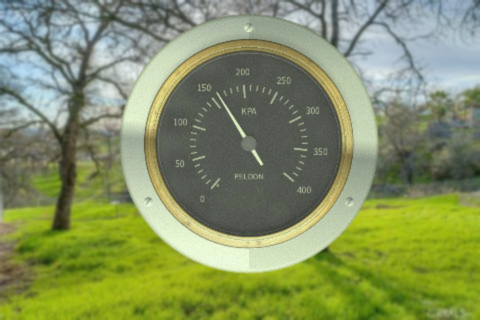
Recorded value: 160,kPa
